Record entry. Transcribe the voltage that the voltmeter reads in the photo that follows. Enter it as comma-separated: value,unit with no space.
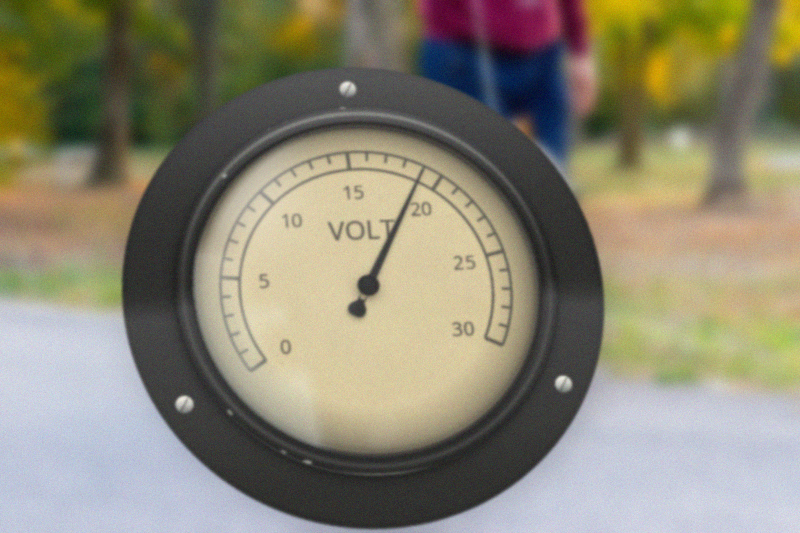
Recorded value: 19,V
